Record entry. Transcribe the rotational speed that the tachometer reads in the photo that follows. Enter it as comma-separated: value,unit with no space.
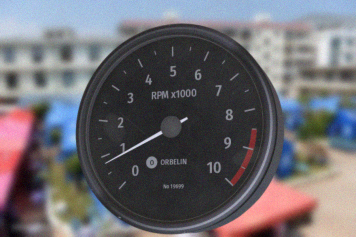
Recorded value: 750,rpm
